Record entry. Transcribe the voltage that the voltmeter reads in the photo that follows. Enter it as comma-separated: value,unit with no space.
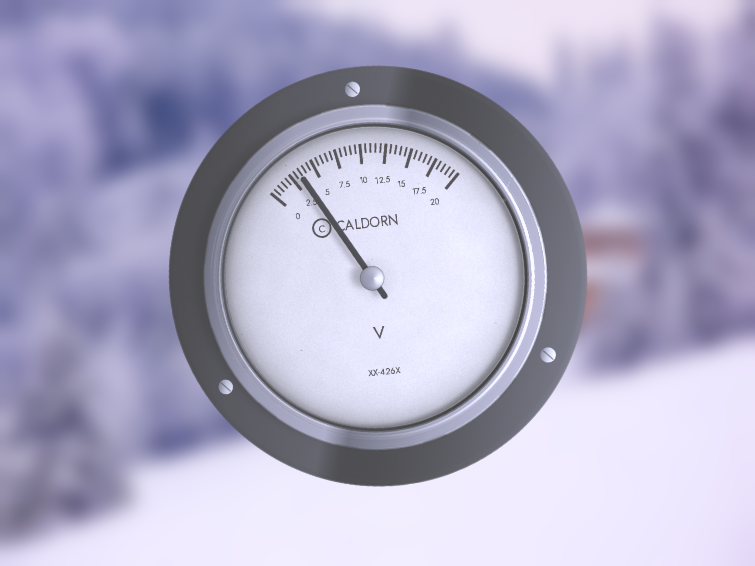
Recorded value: 3.5,V
